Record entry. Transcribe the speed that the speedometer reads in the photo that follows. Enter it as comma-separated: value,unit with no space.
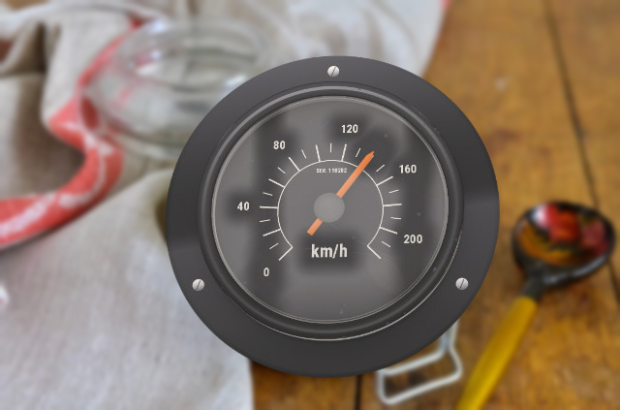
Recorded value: 140,km/h
